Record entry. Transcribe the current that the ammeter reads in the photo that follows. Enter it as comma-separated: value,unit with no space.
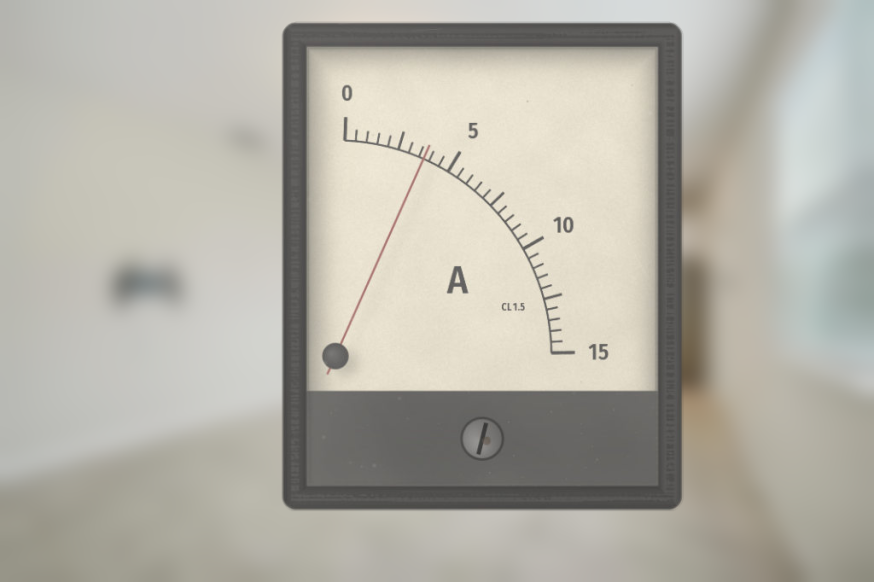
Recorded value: 3.75,A
